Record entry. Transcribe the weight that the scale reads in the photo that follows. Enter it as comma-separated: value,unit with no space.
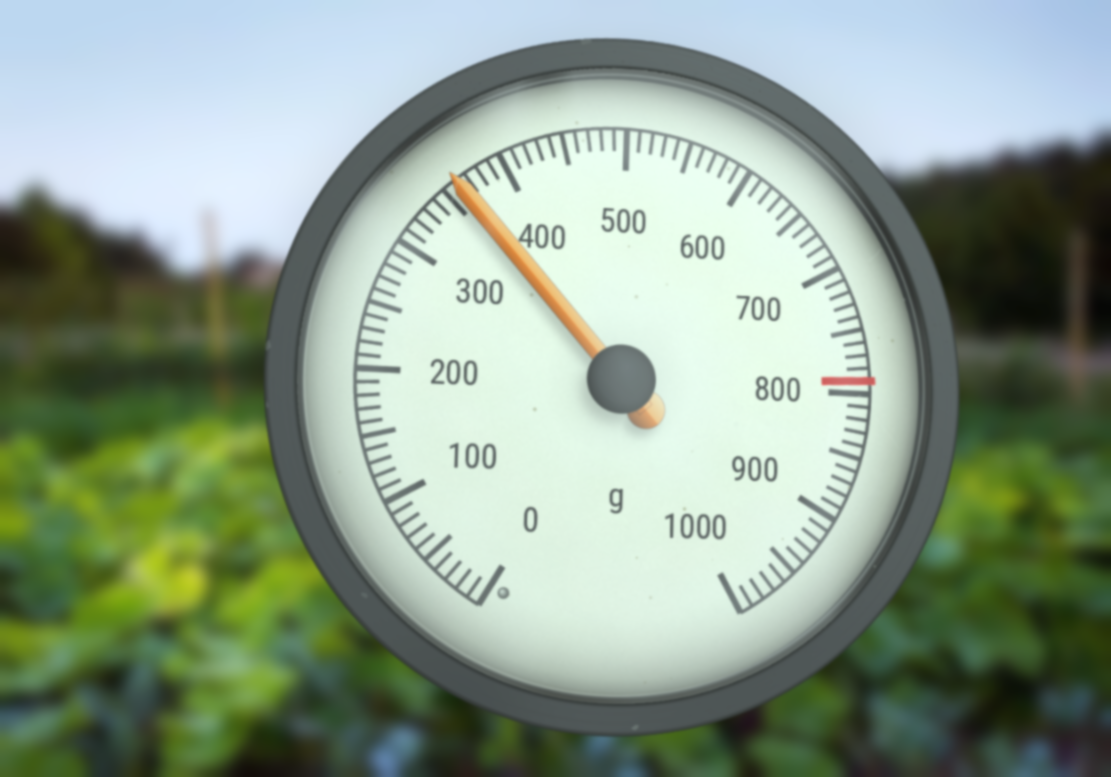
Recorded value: 360,g
